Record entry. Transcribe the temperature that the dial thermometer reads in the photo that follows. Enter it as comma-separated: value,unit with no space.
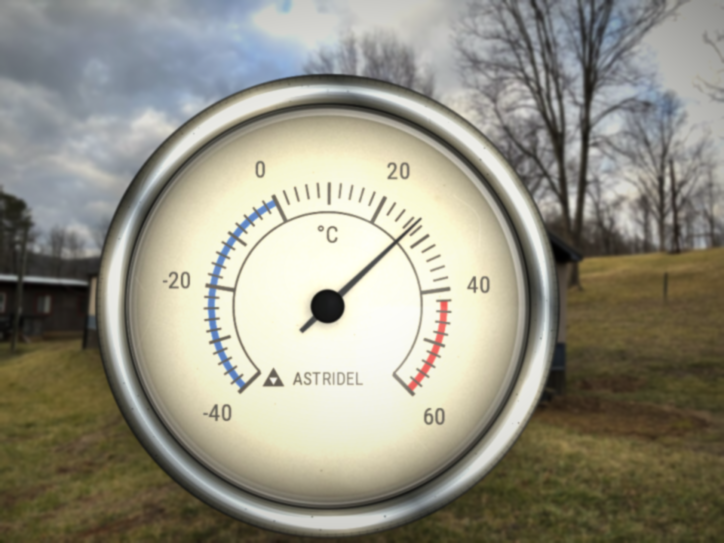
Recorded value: 27,°C
